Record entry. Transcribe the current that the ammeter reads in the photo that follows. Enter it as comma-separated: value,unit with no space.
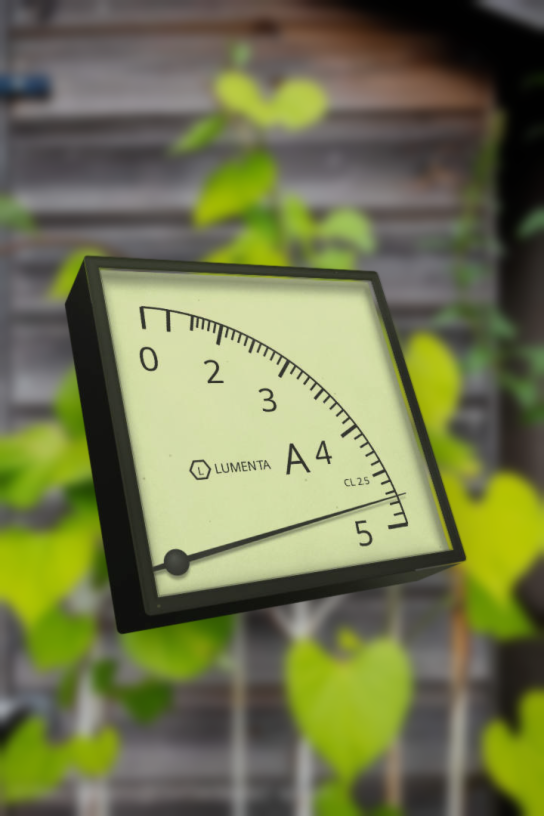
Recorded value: 4.75,A
